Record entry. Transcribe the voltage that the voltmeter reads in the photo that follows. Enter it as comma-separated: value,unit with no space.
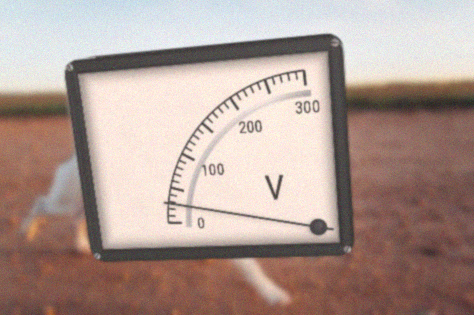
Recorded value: 30,V
